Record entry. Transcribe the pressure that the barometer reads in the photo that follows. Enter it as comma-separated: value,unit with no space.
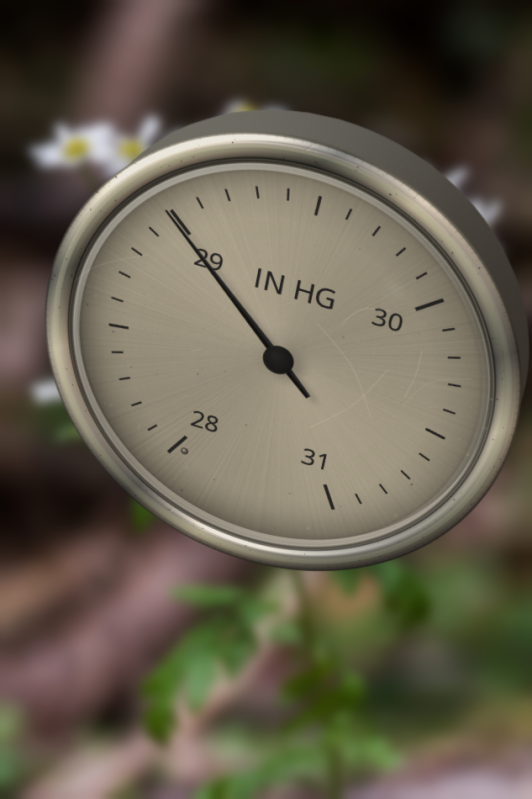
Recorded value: 29,inHg
